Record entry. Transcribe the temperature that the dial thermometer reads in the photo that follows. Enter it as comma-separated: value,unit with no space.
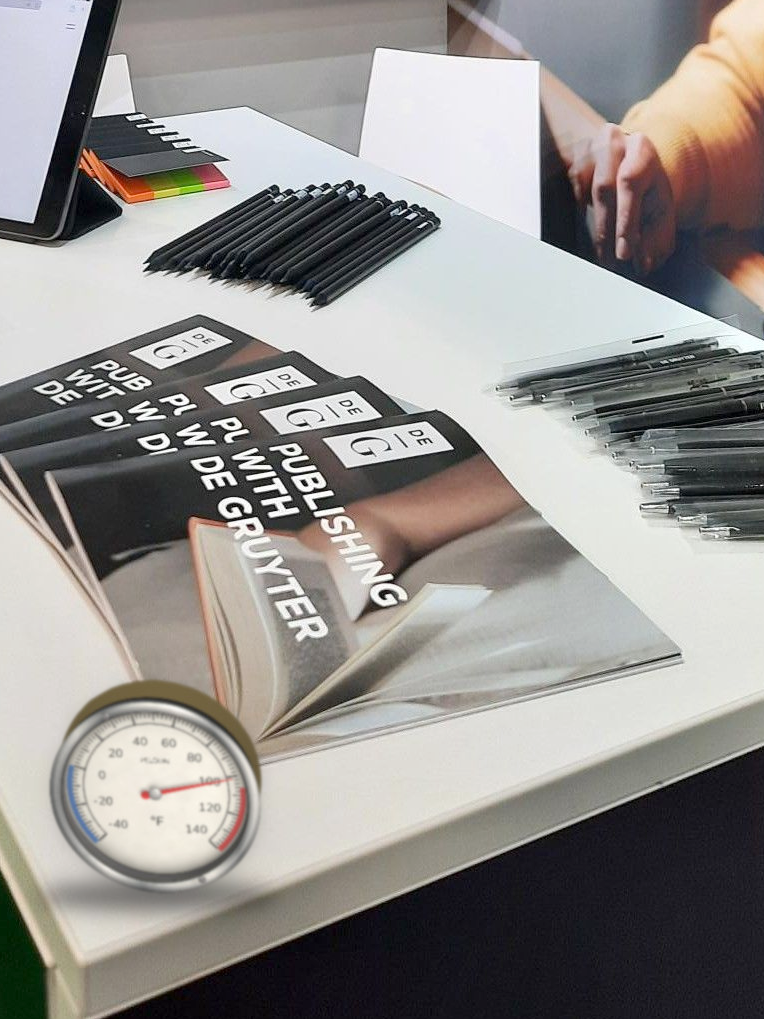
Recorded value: 100,°F
